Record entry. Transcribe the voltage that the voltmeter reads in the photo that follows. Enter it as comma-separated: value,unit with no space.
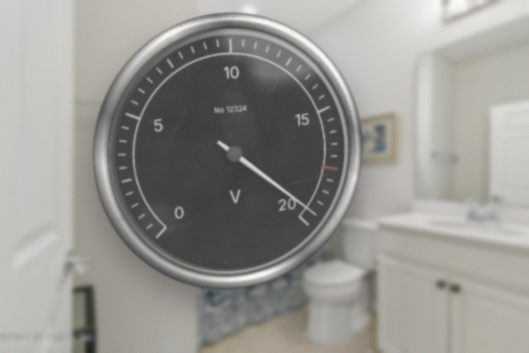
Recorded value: 19.5,V
